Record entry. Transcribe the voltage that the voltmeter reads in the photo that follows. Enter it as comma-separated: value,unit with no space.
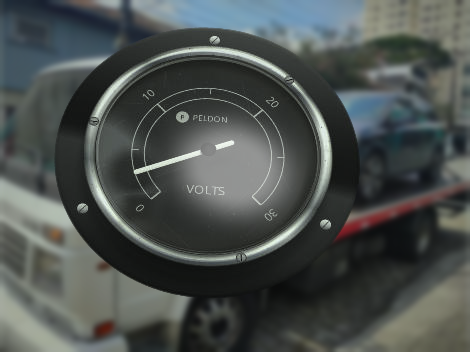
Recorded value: 2.5,V
